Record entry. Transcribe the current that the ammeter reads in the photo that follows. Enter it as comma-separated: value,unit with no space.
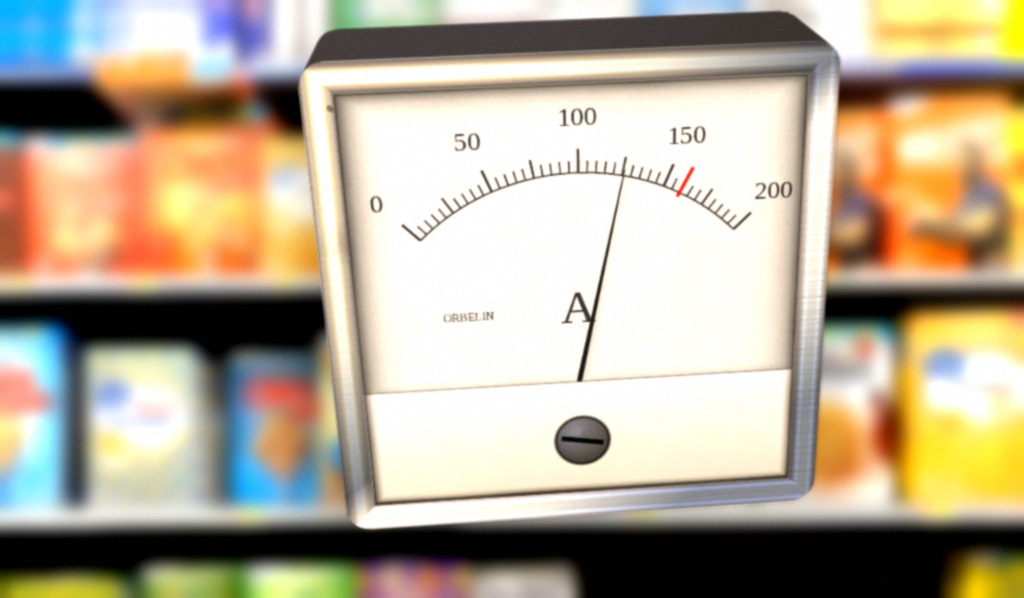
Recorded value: 125,A
